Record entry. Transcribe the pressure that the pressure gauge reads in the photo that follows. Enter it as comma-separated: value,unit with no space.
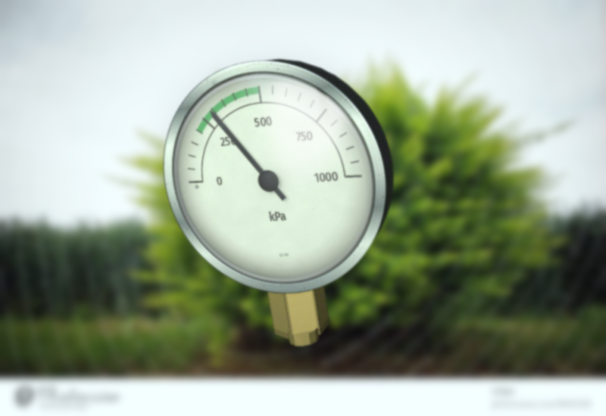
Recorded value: 300,kPa
